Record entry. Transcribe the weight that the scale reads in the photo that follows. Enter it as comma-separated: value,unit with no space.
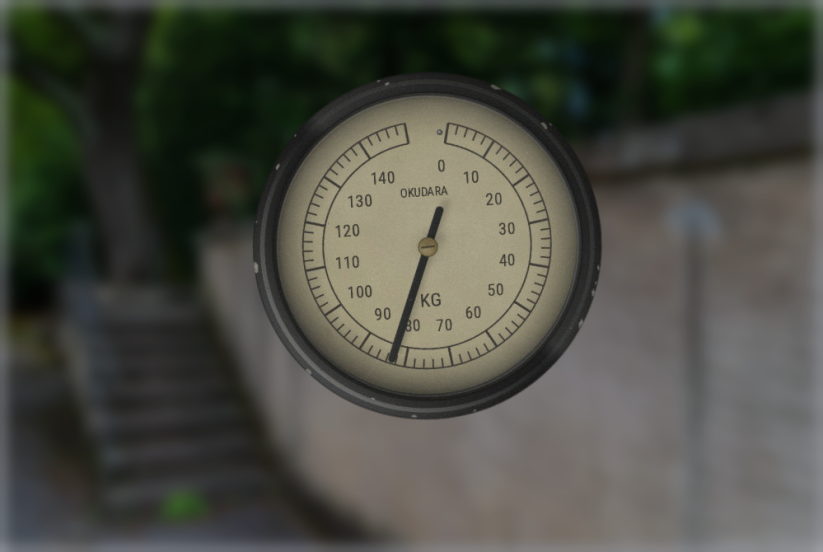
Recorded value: 83,kg
